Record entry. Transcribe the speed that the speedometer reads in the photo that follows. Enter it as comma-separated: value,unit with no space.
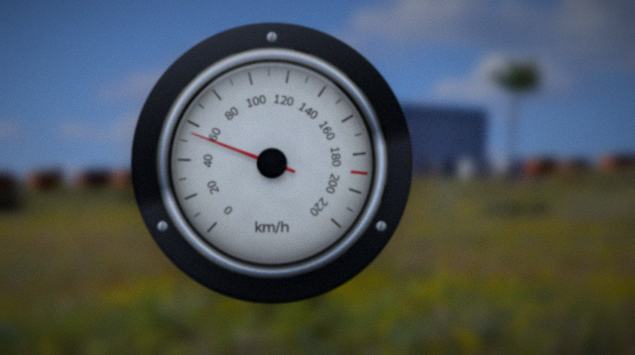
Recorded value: 55,km/h
